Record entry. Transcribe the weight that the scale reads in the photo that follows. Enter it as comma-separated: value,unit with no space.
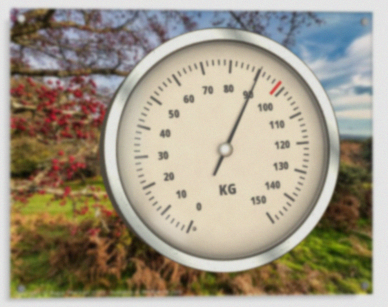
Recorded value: 90,kg
